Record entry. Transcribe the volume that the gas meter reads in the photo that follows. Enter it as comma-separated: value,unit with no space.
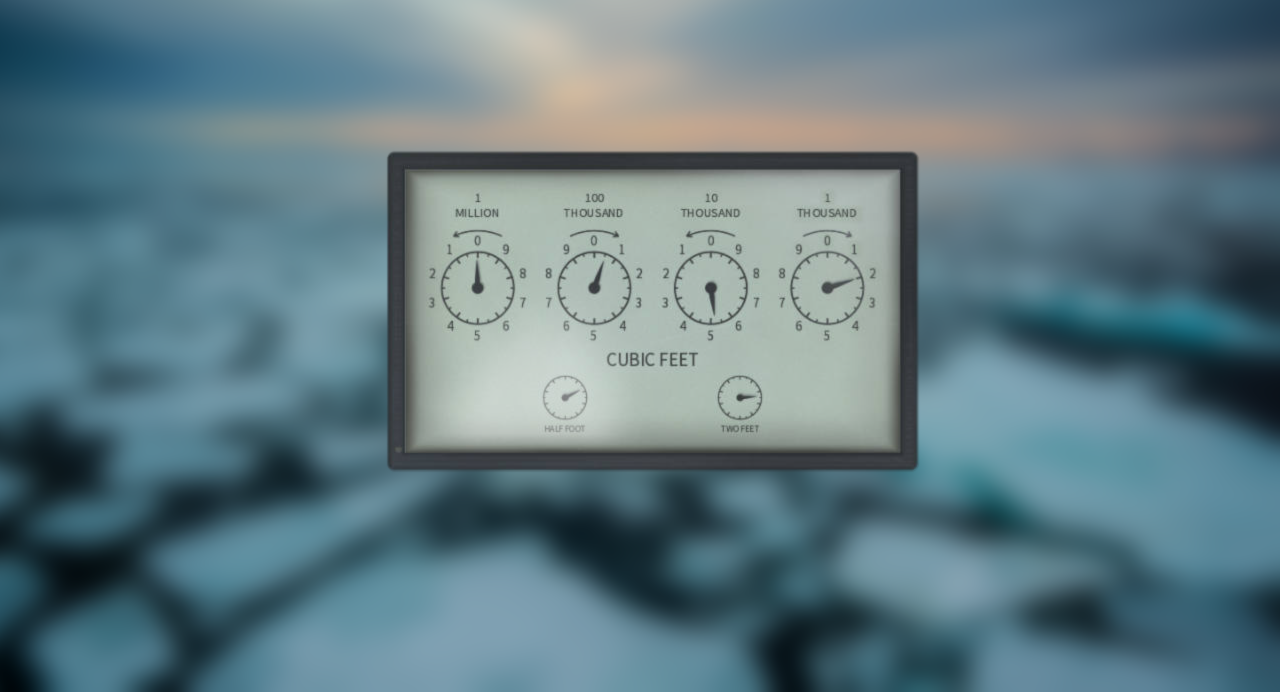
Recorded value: 5200,ft³
